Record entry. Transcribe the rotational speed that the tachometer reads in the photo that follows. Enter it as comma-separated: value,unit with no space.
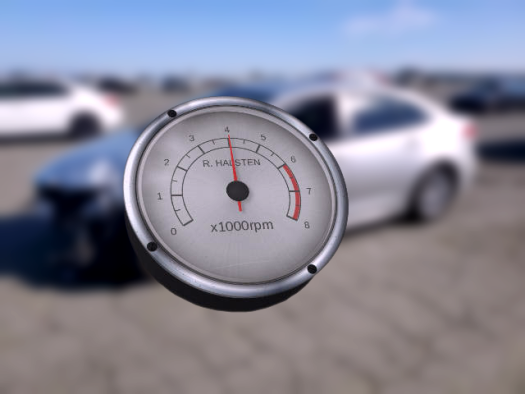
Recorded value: 4000,rpm
